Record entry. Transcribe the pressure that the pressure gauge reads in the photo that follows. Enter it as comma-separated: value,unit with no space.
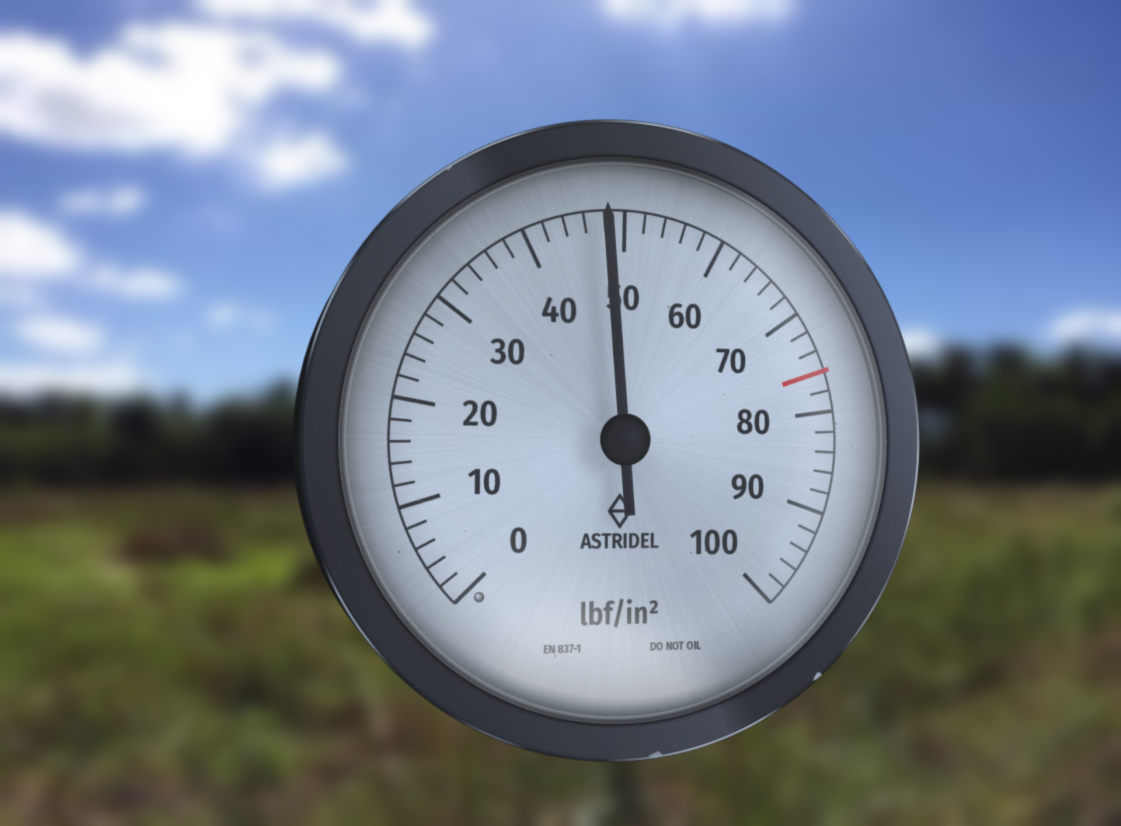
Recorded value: 48,psi
